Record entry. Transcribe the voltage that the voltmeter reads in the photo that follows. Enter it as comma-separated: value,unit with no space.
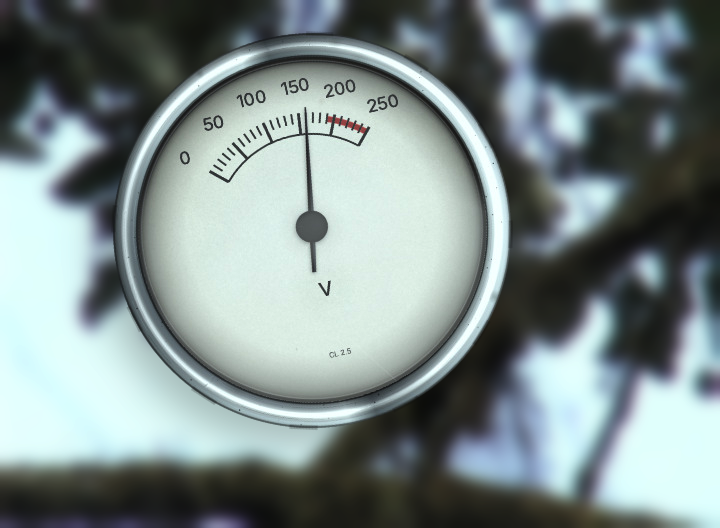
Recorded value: 160,V
